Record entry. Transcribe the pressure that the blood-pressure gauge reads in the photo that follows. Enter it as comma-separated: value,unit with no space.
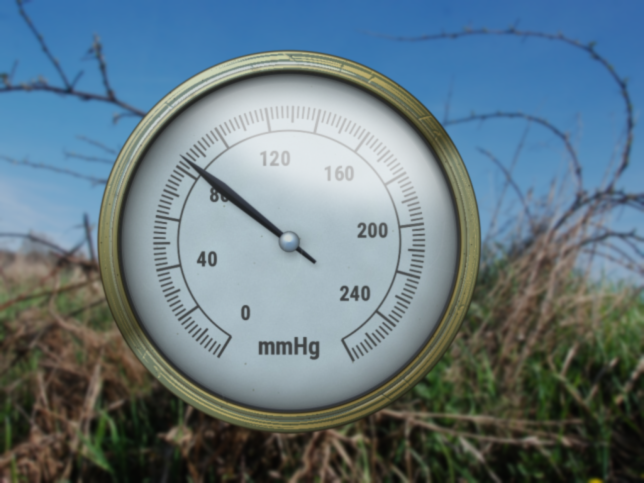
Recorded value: 84,mmHg
